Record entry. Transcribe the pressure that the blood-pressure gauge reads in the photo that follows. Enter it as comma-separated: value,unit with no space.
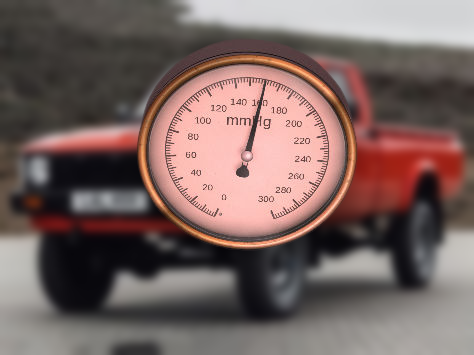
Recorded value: 160,mmHg
